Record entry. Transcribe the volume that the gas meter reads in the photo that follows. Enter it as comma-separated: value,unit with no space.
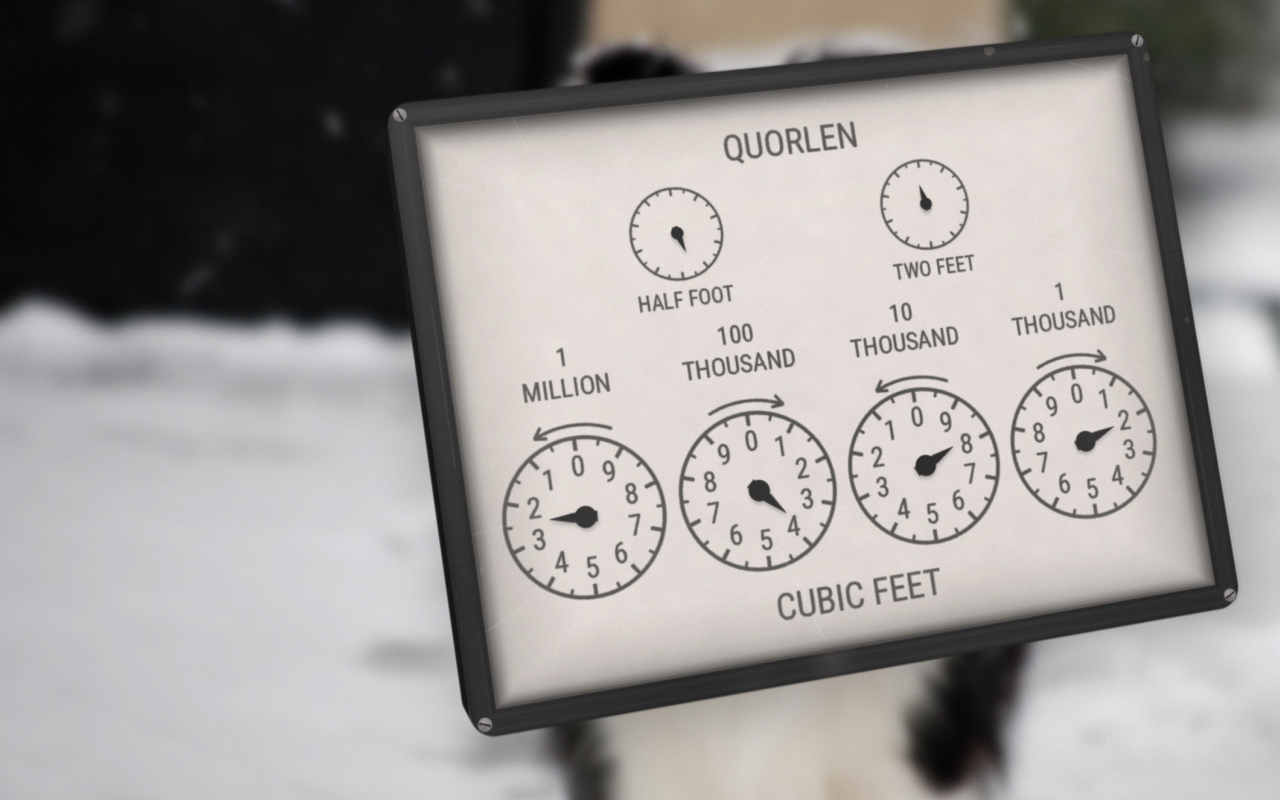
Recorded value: 238200,ft³
